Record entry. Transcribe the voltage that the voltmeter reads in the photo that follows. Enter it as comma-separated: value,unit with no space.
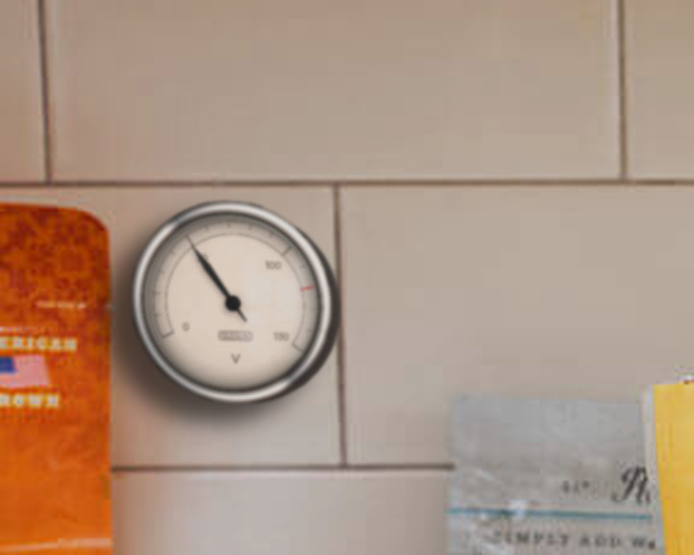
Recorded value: 50,V
